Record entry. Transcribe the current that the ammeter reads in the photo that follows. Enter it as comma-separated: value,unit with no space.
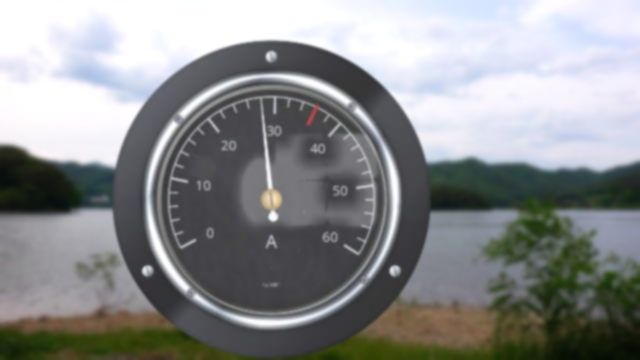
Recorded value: 28,A
